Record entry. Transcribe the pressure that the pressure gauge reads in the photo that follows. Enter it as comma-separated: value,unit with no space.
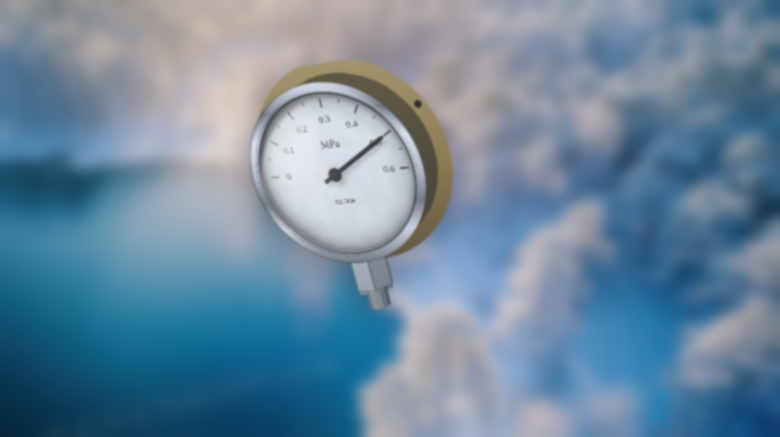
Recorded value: 0.5,MPa
